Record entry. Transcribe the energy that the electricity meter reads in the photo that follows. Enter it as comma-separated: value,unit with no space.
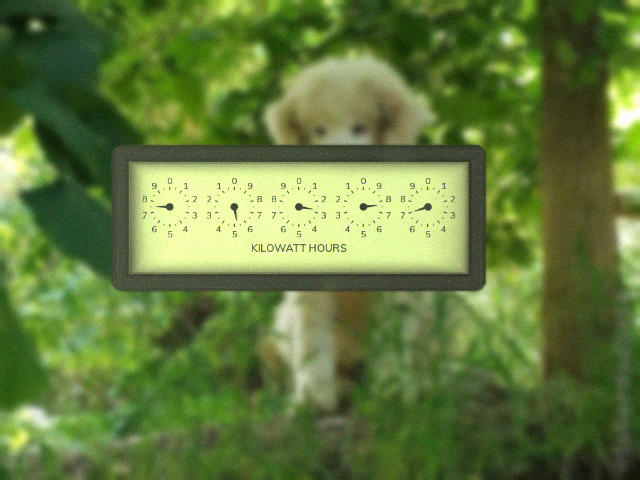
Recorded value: 75277,kWh
